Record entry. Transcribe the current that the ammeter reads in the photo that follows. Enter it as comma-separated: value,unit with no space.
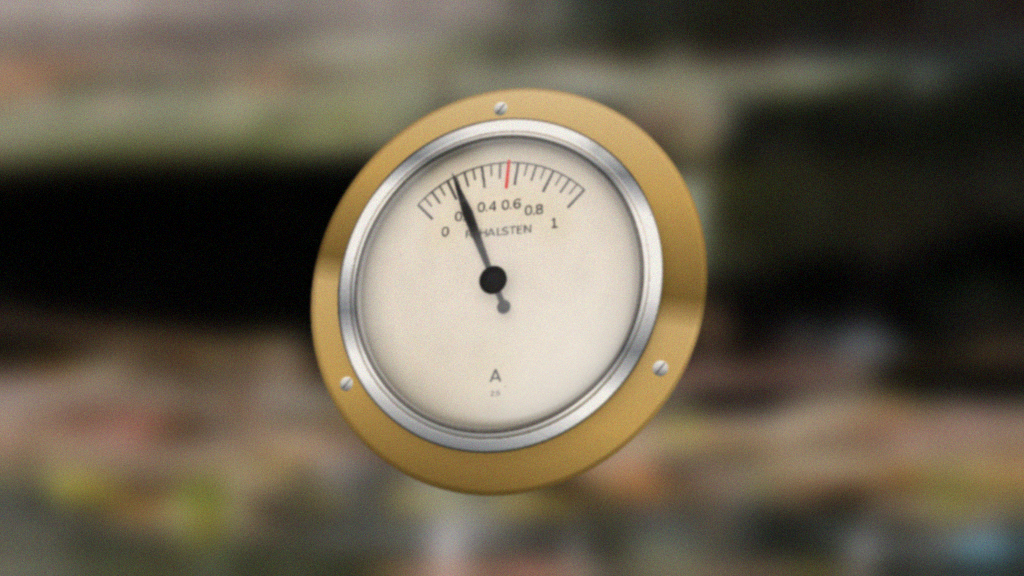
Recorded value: 0.25,A
